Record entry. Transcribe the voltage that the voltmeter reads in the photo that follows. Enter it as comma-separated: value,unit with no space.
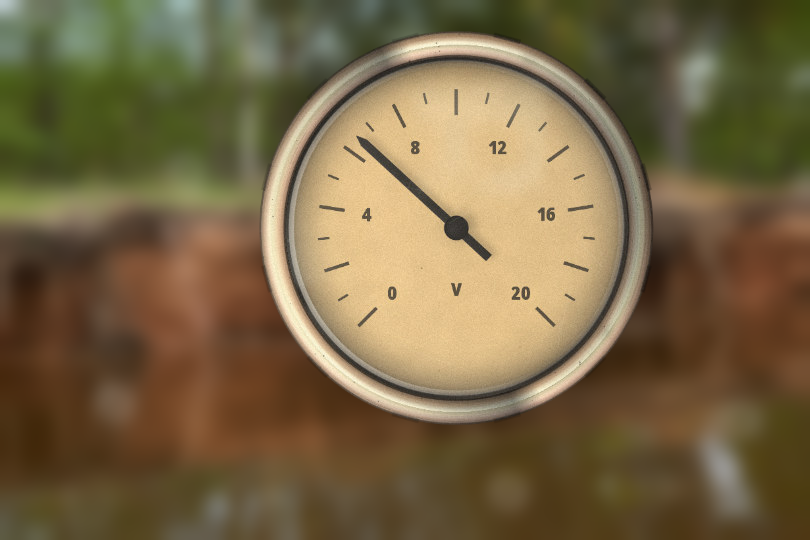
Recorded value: 6.5,V
